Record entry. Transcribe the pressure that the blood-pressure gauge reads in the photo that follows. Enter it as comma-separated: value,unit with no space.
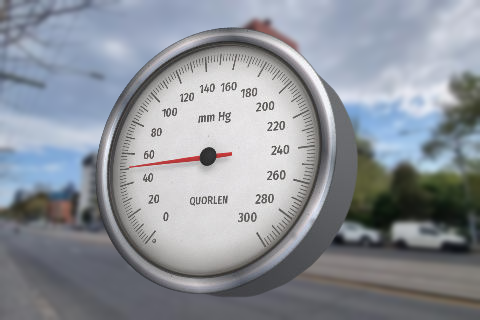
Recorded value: 50,mmHg
